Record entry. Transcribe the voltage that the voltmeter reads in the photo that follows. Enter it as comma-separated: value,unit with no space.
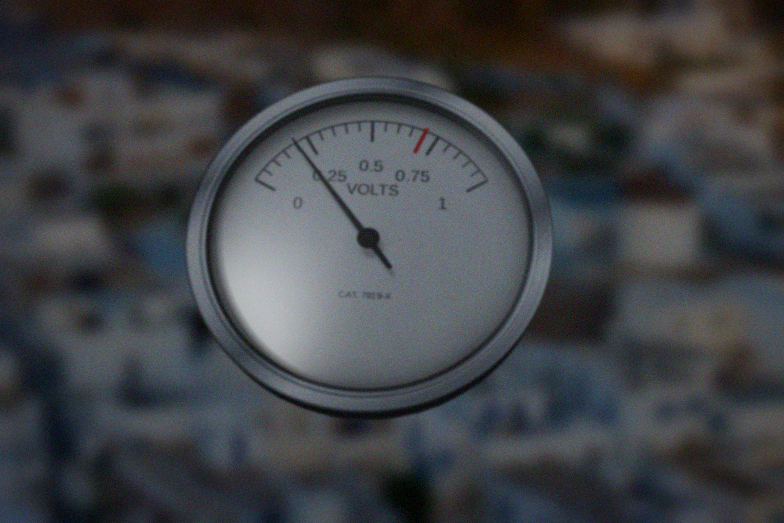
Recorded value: 0.2,V
